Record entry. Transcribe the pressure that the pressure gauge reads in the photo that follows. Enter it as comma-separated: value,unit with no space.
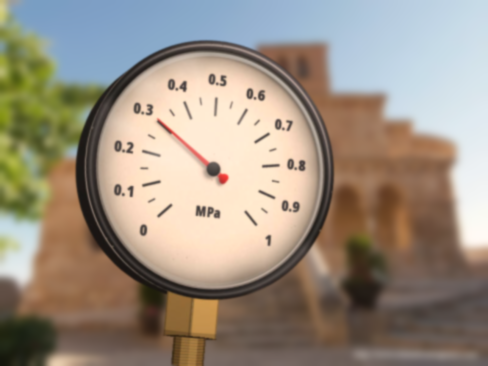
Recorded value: 0.3,MPa
